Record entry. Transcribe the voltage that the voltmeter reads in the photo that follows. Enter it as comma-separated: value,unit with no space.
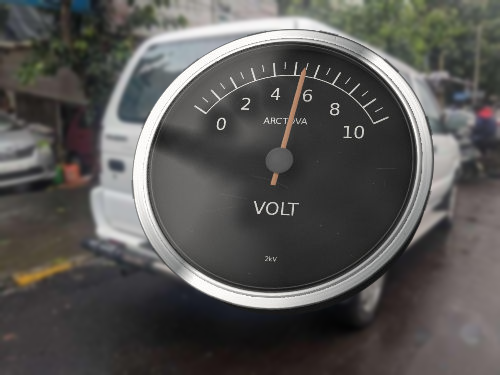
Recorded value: 5.5,V
